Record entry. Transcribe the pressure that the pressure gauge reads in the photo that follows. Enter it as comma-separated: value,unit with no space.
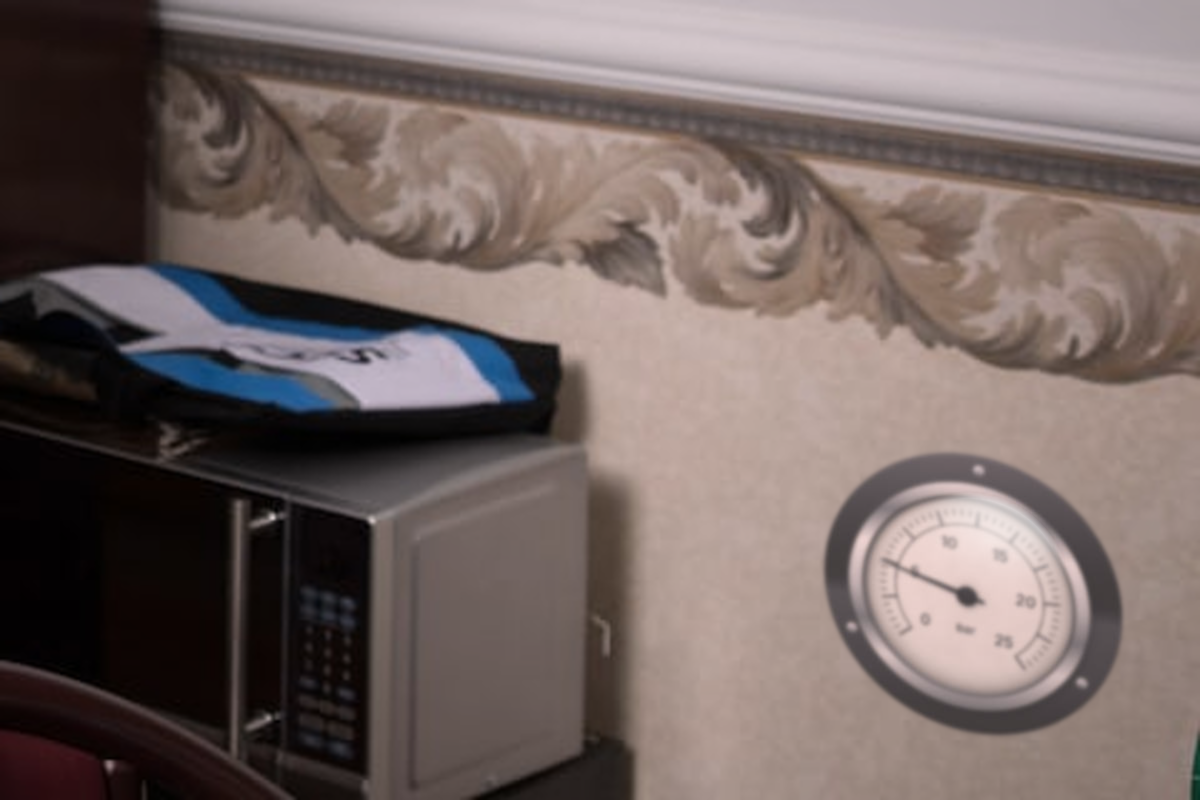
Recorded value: 5,bar
